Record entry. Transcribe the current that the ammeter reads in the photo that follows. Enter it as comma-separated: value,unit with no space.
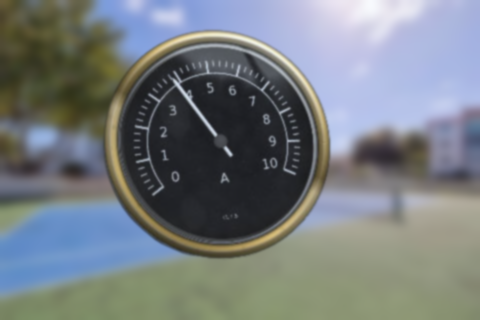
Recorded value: 3.8,A
